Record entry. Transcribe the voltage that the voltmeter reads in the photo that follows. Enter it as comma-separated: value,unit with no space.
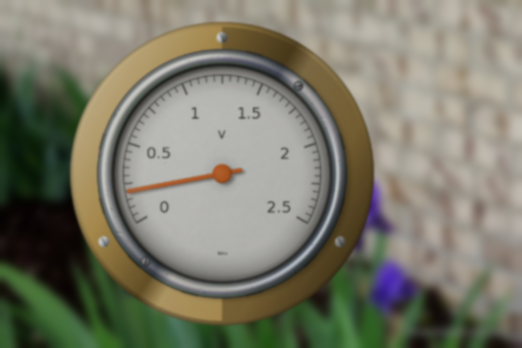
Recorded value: 0.2,V
